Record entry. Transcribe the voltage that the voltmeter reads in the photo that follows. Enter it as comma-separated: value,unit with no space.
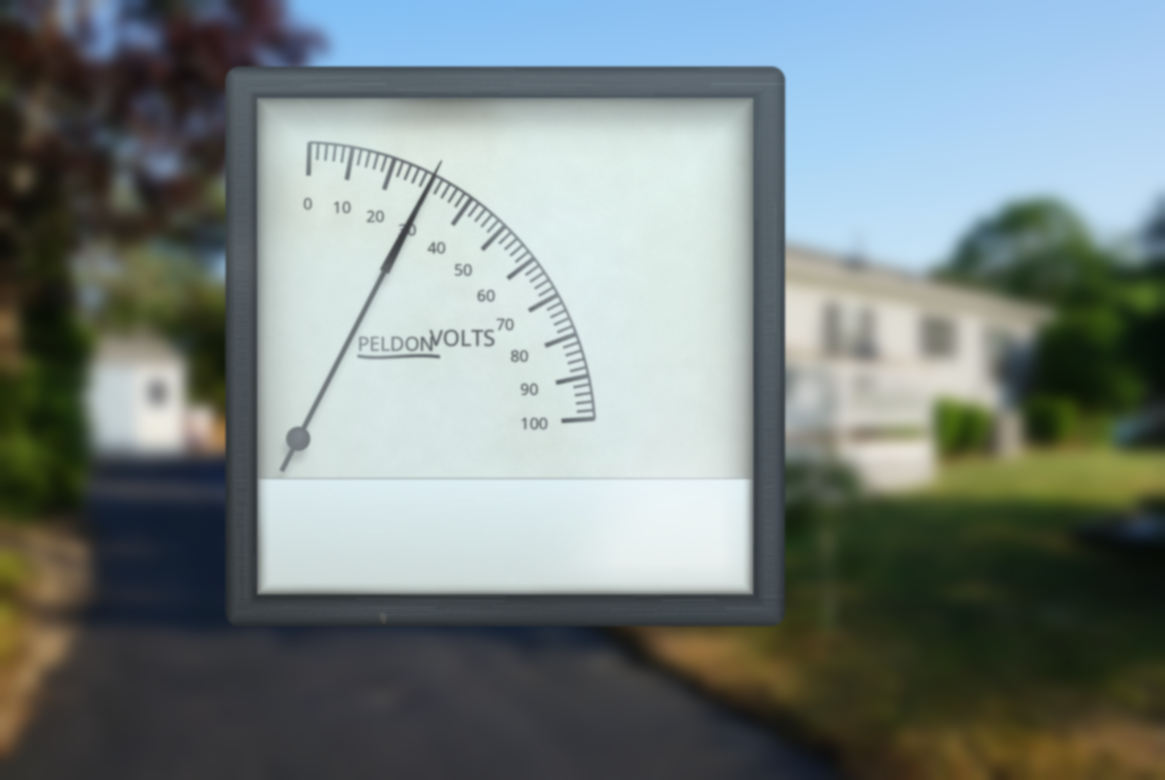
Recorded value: 30,V
